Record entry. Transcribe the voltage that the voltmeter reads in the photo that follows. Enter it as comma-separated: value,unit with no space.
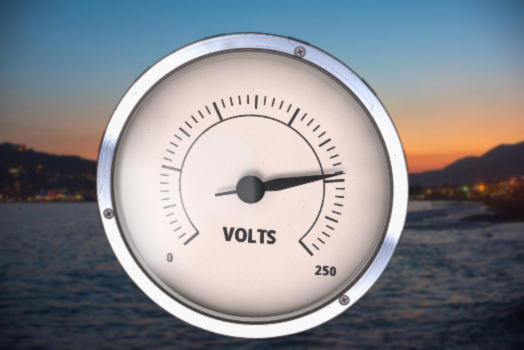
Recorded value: 195,V
